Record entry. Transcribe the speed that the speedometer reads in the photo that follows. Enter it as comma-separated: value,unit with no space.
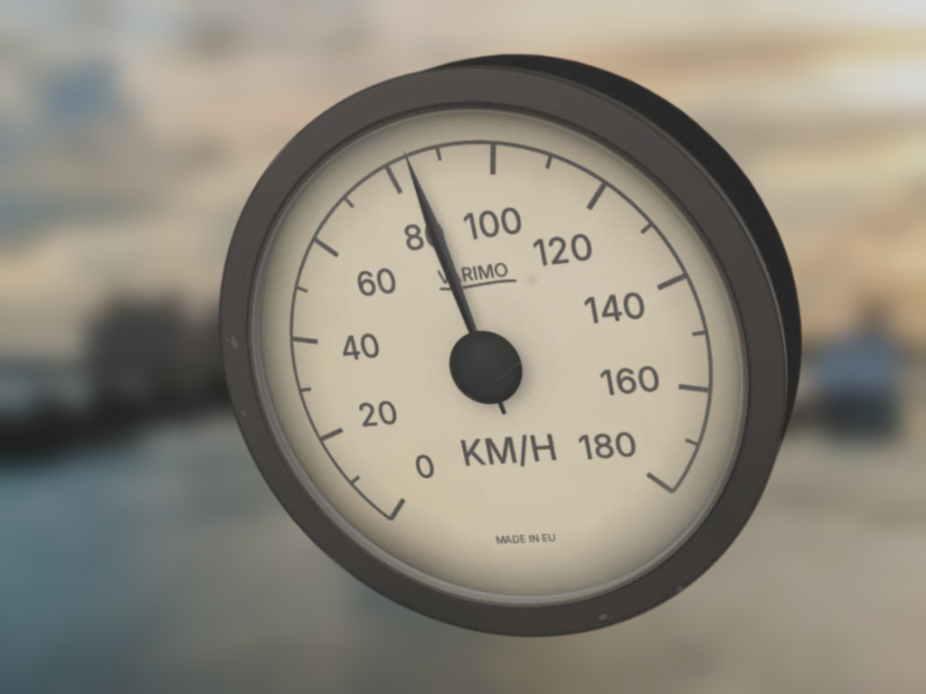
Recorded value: 85,km/h
